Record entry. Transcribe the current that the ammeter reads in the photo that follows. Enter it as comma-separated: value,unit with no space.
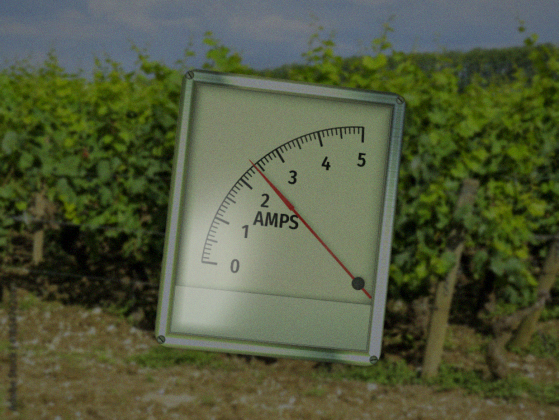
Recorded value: 2.4,A
